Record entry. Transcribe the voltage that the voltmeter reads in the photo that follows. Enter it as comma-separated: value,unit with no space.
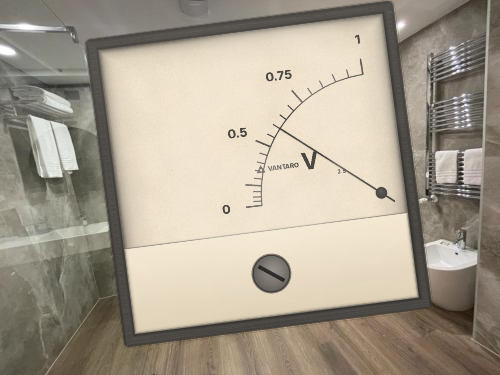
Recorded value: 0.6,V
